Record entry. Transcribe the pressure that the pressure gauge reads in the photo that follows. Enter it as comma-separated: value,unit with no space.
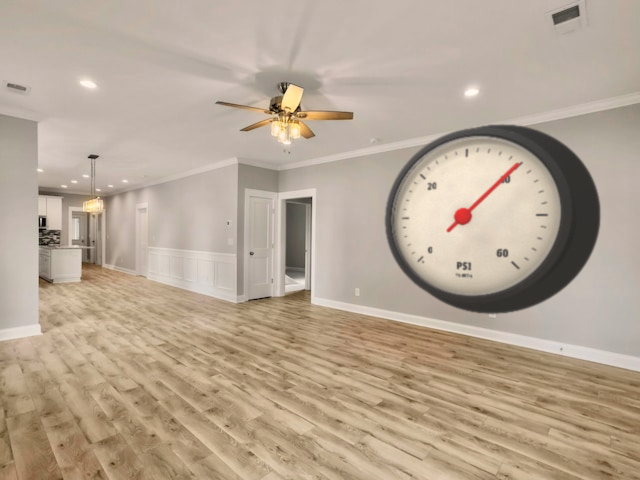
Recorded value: 40,psi
